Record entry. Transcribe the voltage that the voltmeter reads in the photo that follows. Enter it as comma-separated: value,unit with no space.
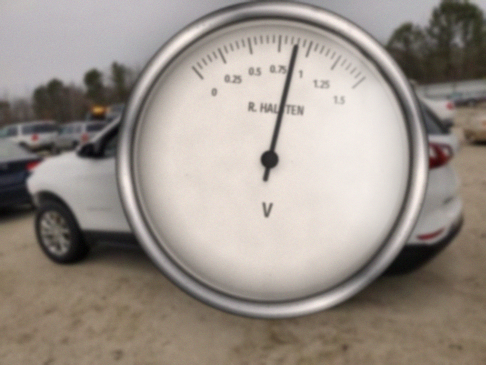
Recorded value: 0.9,V
